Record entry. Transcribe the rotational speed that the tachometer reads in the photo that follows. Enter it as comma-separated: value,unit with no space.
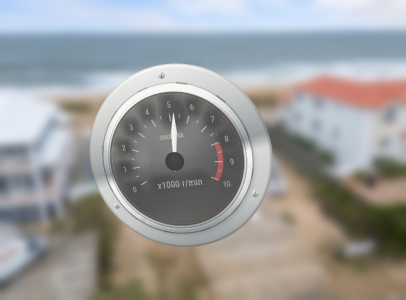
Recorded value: 5250,rpm
